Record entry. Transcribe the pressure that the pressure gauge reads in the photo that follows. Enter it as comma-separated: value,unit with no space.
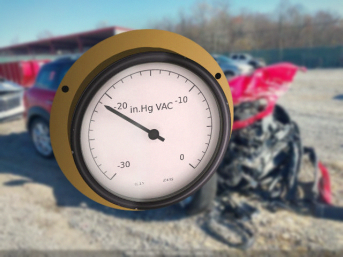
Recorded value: -21,inHg
